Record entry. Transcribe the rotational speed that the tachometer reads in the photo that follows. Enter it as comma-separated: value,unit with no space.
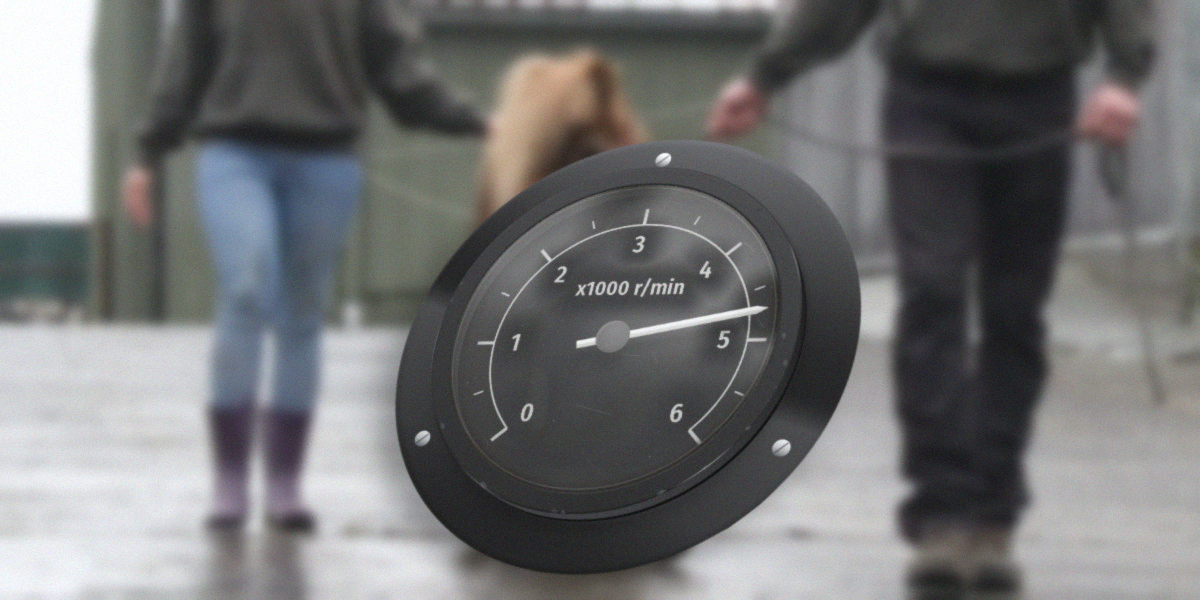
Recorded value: 4750,rpm
